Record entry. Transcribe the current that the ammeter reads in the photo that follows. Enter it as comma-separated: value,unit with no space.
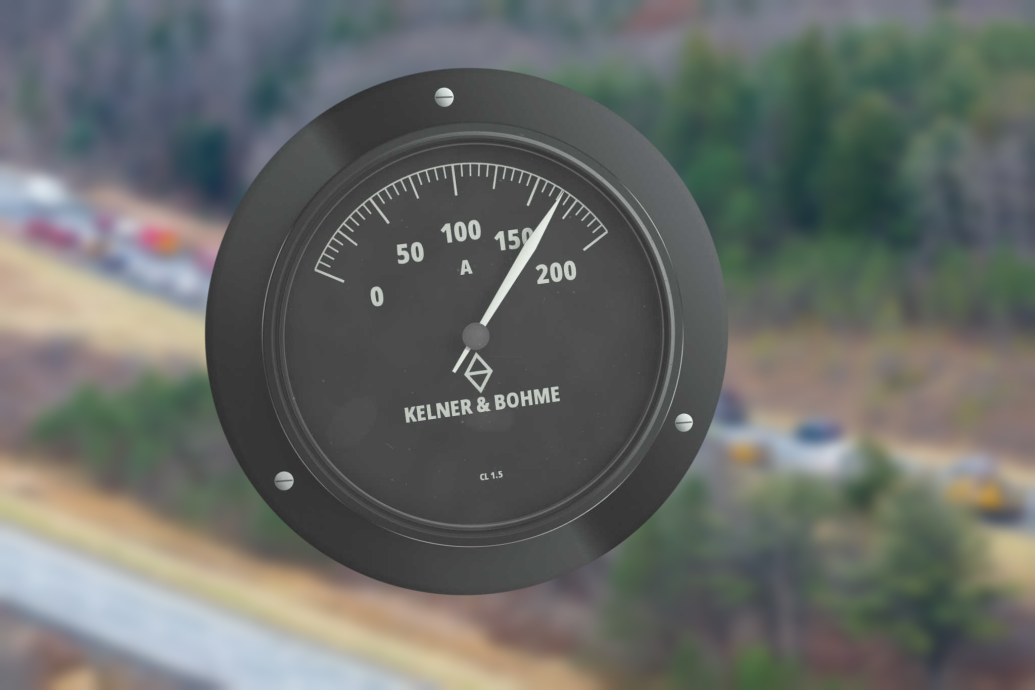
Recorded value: 165,A
